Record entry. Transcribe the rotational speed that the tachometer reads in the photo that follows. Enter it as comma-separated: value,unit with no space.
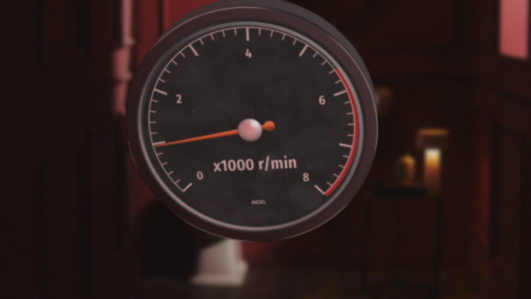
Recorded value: 1000,rpm
